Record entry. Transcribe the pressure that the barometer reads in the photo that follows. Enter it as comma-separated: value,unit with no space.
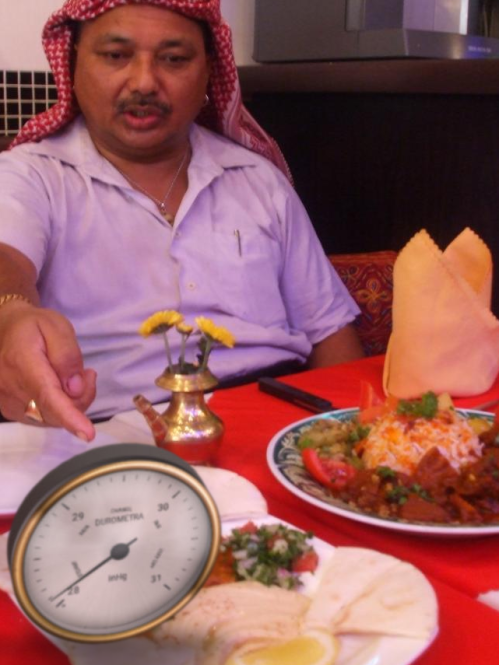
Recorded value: 28.1,inHg
